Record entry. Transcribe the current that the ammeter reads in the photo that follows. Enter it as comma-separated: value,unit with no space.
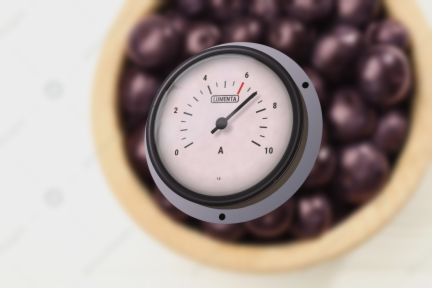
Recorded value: 7,A
